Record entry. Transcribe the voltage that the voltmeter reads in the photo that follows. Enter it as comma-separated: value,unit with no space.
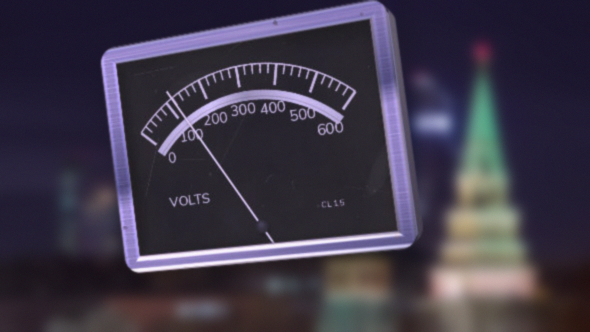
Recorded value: 120,V
